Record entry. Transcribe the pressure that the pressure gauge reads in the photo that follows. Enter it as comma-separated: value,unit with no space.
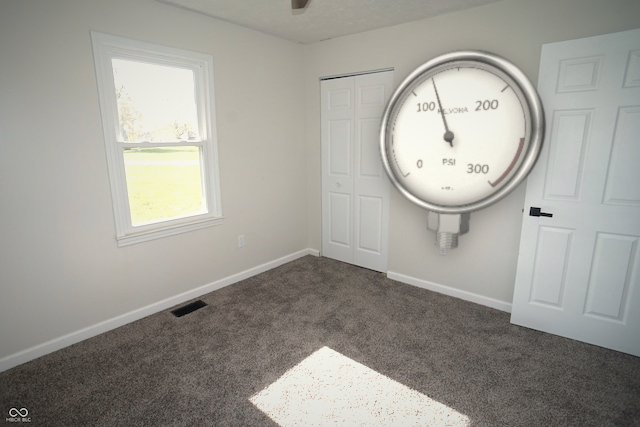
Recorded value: 125,psi
